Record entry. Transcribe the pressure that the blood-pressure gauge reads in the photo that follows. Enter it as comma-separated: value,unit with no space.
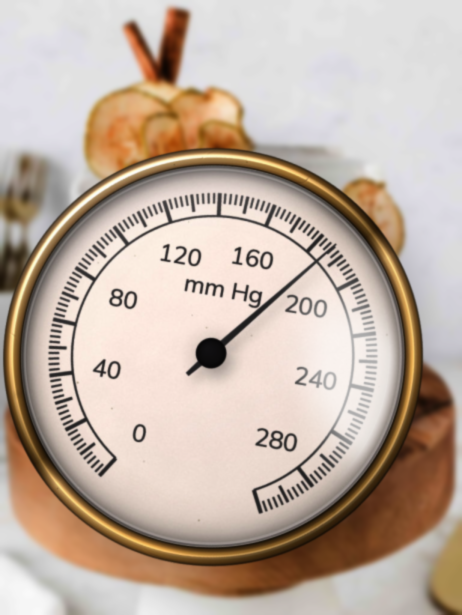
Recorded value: 186,mmHg
